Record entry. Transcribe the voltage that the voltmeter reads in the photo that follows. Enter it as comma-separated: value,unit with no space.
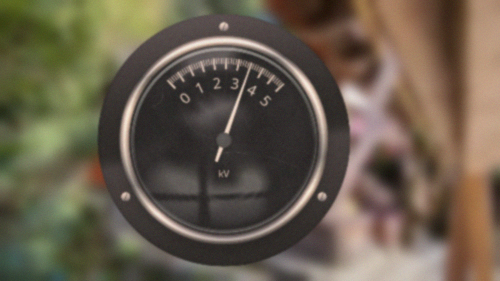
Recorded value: 3.5,kV
